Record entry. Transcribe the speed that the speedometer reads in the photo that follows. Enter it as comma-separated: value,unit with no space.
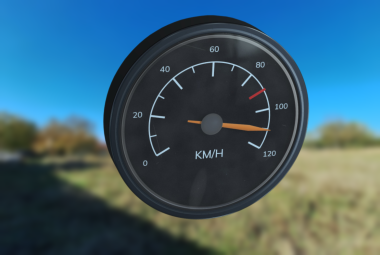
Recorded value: 110,km/h
